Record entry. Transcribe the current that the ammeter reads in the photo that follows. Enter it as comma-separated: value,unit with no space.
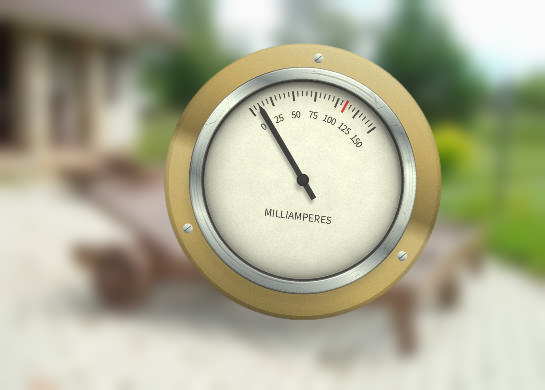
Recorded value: 10,mA
